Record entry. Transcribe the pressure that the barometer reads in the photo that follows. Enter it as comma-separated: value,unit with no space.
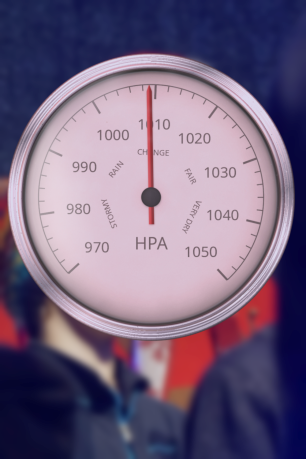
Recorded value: 1009,hPa
